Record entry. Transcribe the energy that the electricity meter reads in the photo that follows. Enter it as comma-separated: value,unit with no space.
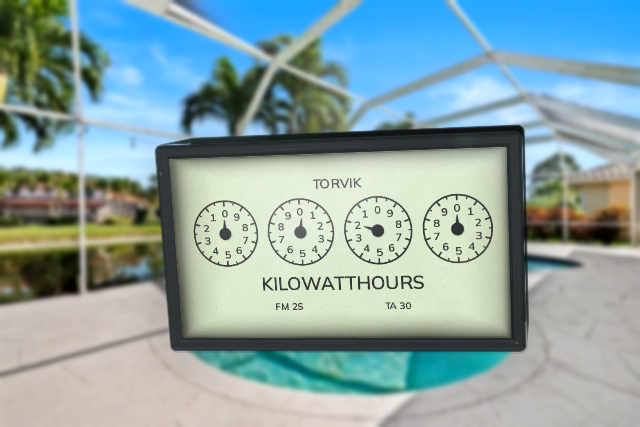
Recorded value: 20,kWh
